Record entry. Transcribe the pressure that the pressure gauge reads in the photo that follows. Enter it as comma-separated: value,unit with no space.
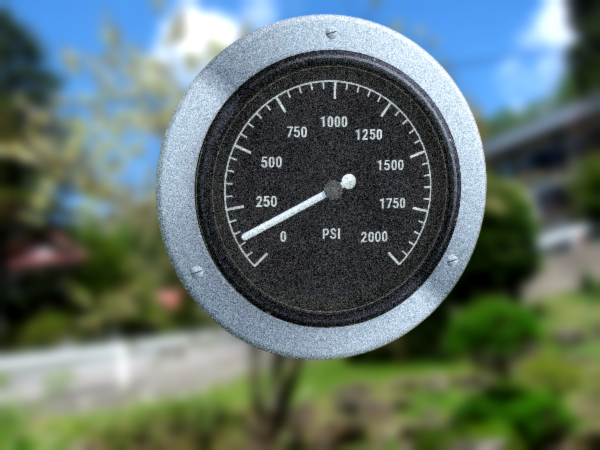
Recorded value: 125,psi
